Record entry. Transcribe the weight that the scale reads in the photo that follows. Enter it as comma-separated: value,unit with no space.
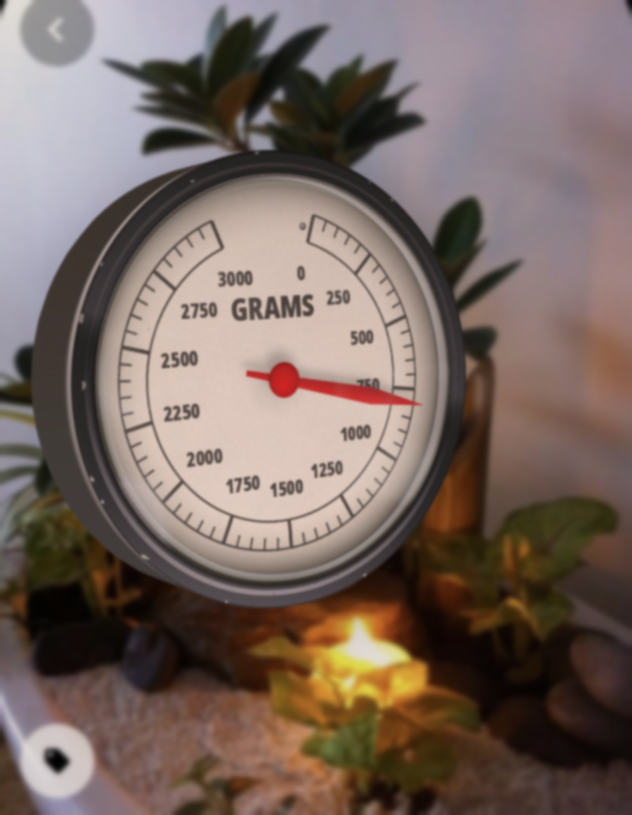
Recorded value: 800,g
